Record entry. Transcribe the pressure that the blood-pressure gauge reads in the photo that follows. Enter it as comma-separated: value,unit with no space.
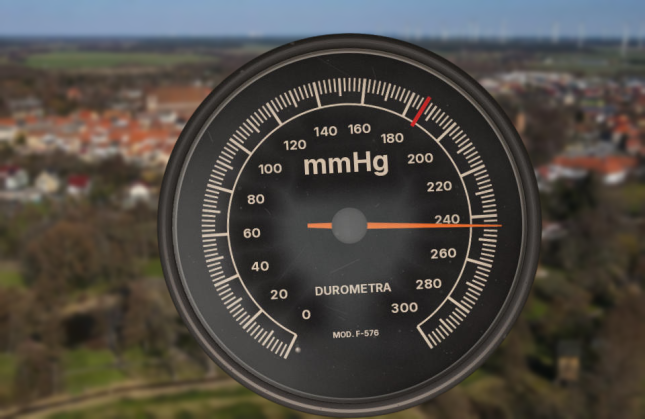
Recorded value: 244,mmHg
